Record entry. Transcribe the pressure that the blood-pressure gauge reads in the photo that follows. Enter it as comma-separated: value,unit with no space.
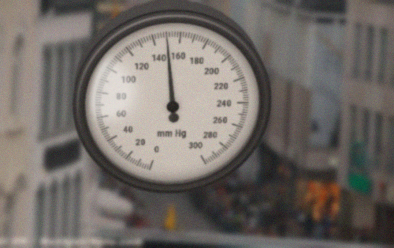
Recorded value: 150,mmHg
